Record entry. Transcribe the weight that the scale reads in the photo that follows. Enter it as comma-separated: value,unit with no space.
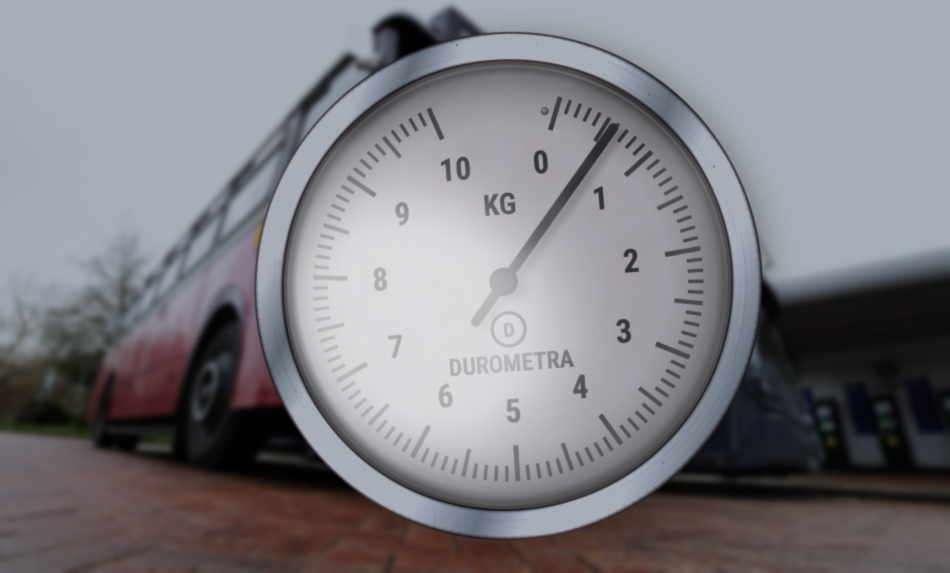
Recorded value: 0.6,kg
